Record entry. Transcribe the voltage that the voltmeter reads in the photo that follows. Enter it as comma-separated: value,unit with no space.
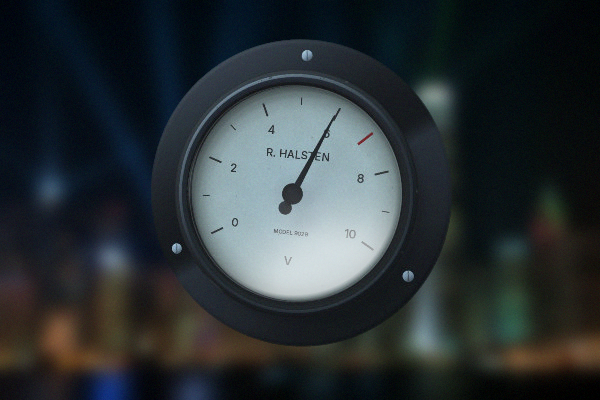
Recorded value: 6,V
